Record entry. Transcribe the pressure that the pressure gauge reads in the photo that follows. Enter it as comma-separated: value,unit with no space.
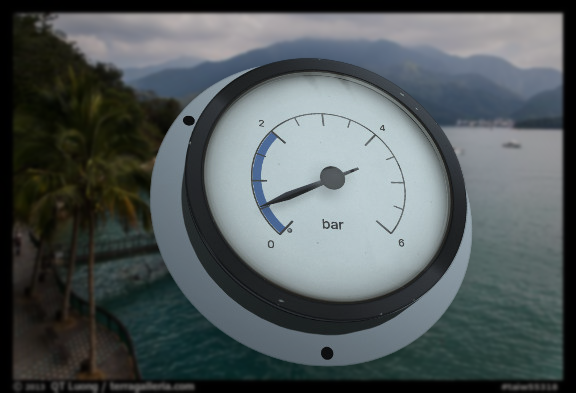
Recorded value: 0.5,bar
